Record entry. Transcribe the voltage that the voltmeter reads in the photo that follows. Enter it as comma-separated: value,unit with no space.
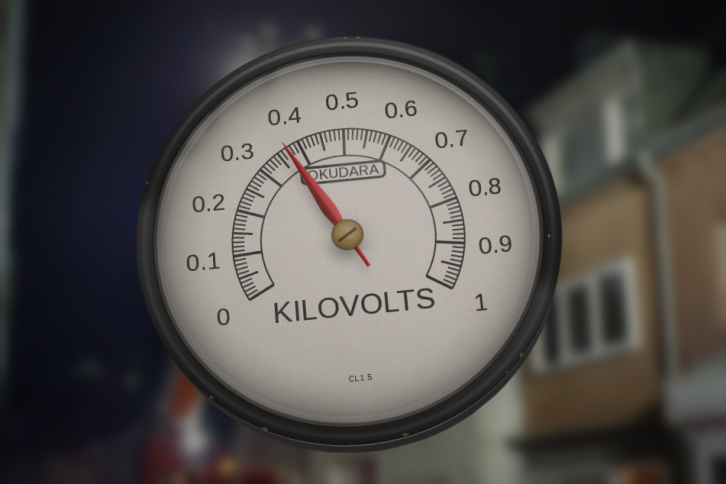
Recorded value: 0.37,kV
